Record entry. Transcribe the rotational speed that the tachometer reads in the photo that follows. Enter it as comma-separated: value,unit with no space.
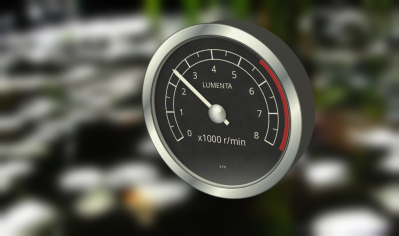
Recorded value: 2500,rpm
